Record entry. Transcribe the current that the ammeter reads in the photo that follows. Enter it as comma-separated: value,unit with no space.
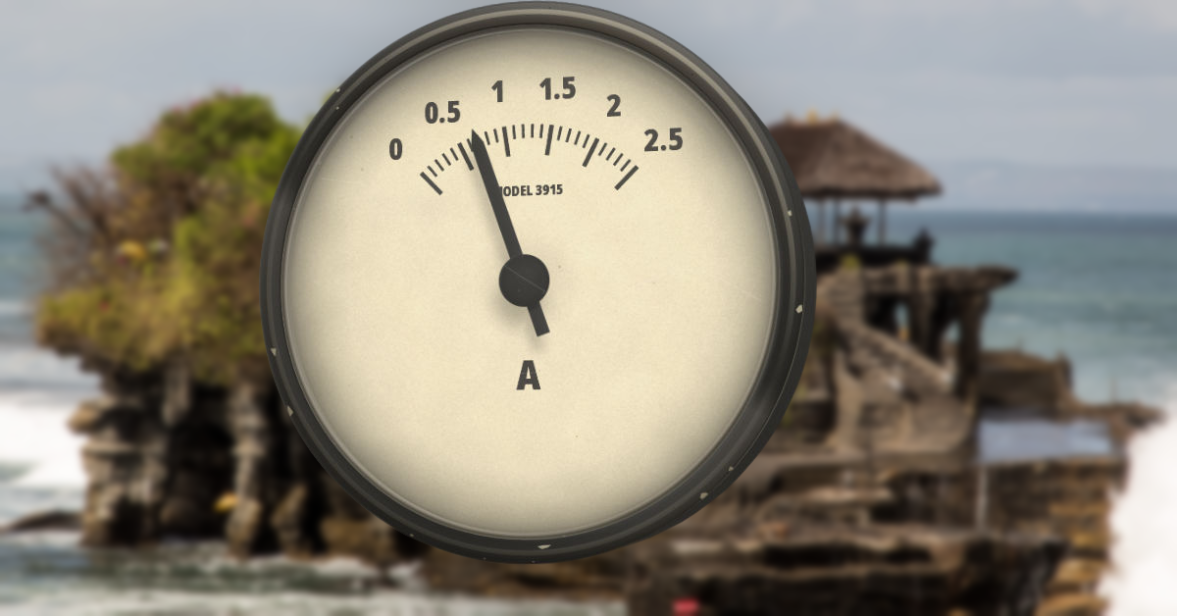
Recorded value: 0.7,A
